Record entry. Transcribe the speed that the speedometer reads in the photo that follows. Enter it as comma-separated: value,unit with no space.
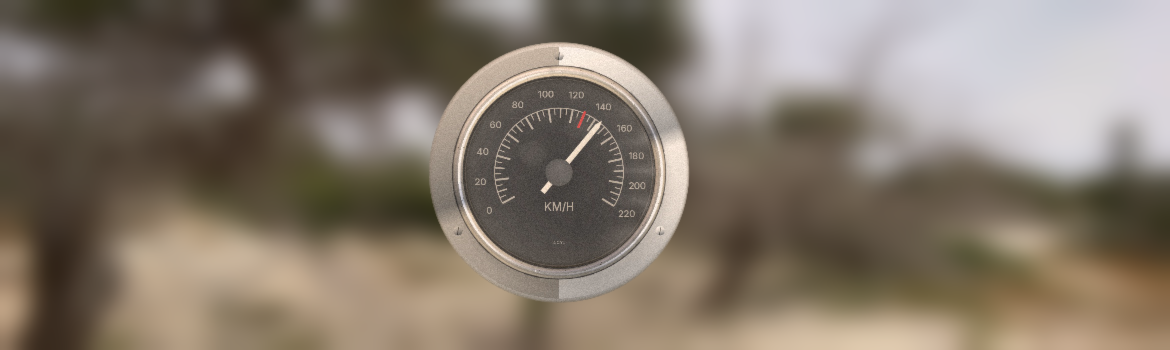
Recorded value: 145,km/h
